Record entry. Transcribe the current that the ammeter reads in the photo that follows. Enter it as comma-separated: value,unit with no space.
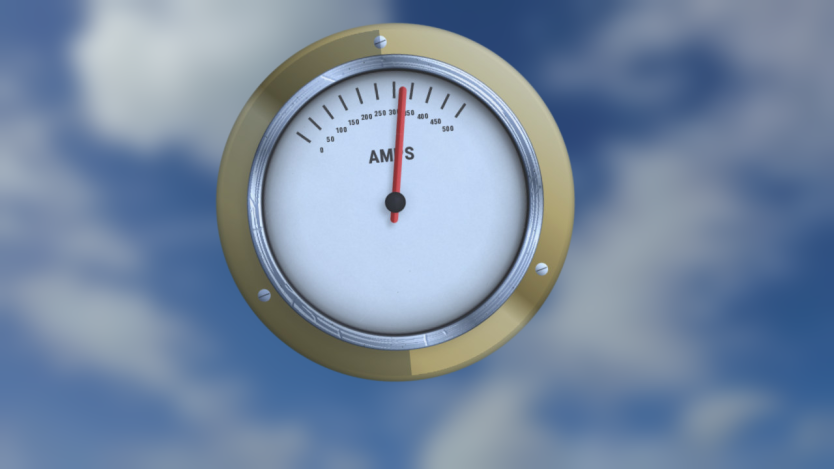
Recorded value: 325,A
